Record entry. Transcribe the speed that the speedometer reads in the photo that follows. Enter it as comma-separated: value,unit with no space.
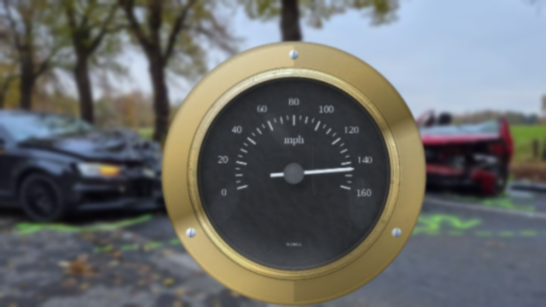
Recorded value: 145,mph
